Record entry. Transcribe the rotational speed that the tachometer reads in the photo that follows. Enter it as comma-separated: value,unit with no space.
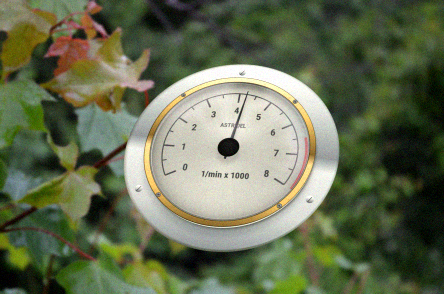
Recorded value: 4250,rpm
